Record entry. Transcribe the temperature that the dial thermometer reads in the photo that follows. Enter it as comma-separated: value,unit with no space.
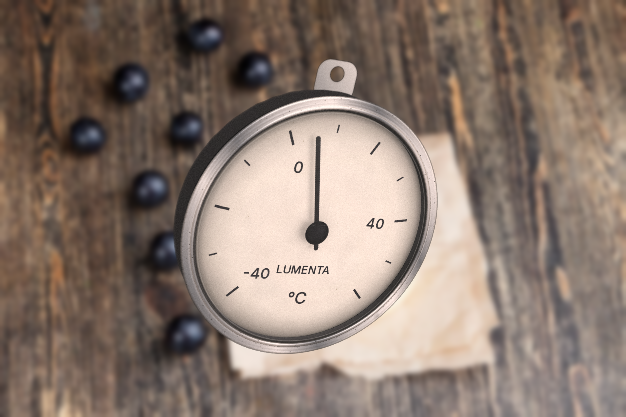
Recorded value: 5,°C
